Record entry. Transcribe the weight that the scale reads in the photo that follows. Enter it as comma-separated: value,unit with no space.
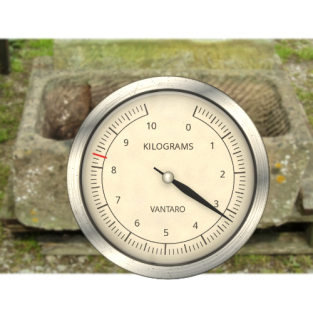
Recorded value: 3.2,kg
